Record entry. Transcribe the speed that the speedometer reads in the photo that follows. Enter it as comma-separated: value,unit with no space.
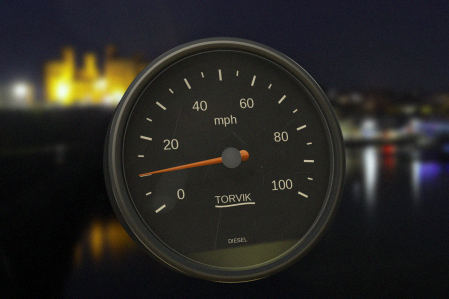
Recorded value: 10,mph
